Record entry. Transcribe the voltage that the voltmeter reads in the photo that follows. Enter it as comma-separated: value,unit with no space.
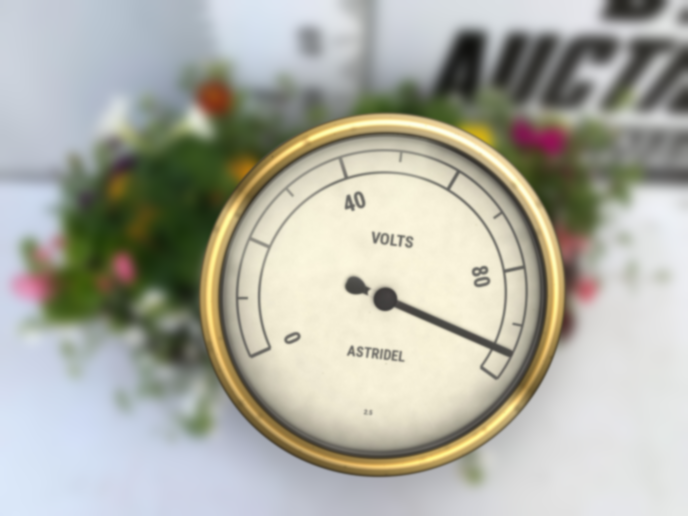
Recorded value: 95,V
